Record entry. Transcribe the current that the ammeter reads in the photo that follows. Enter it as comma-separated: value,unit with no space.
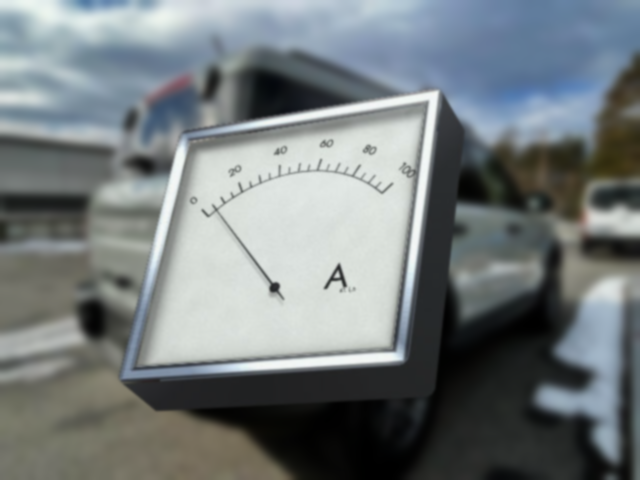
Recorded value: 5,A
